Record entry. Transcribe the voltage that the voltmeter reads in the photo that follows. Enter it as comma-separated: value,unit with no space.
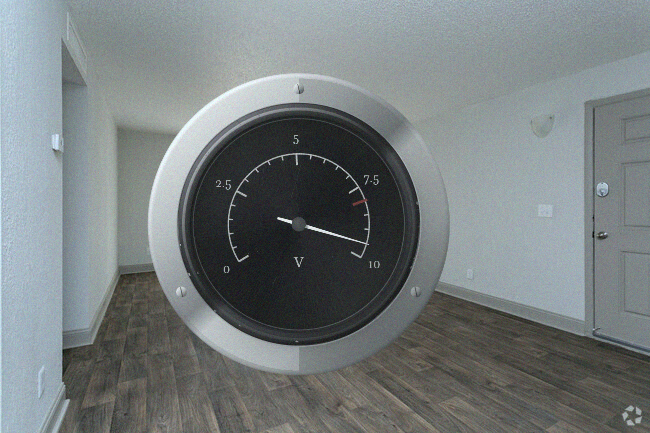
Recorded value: 9.5,V
